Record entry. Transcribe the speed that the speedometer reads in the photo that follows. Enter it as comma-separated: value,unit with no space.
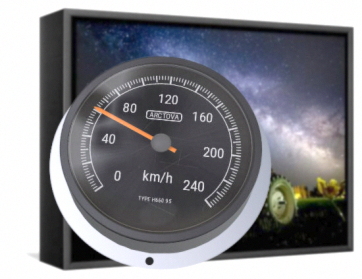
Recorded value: 60,km/h
